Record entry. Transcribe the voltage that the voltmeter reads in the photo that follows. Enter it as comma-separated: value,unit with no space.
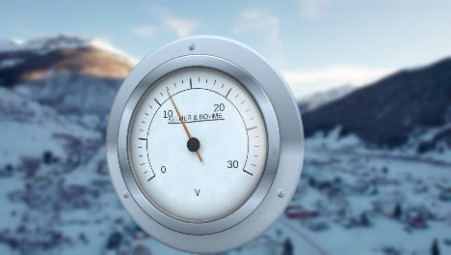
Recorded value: 12,V
